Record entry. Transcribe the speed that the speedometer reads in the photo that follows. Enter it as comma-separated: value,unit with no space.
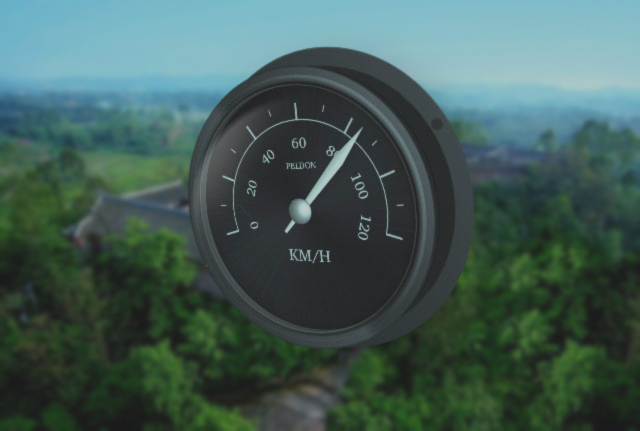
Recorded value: 85,km/h
